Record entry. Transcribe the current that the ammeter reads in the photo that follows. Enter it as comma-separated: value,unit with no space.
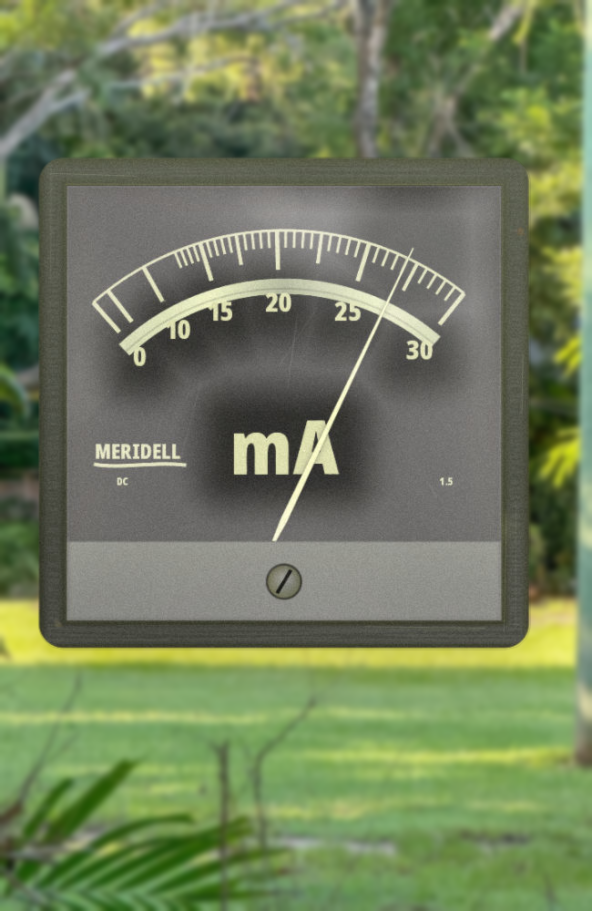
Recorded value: 27,mA
